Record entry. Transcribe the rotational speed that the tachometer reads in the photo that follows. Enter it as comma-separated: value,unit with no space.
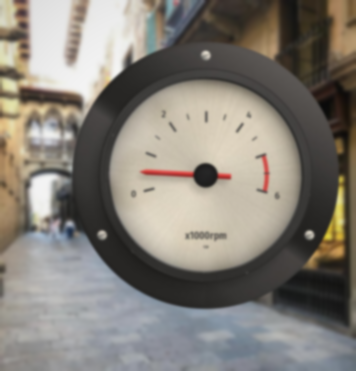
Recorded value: 500,rpm
